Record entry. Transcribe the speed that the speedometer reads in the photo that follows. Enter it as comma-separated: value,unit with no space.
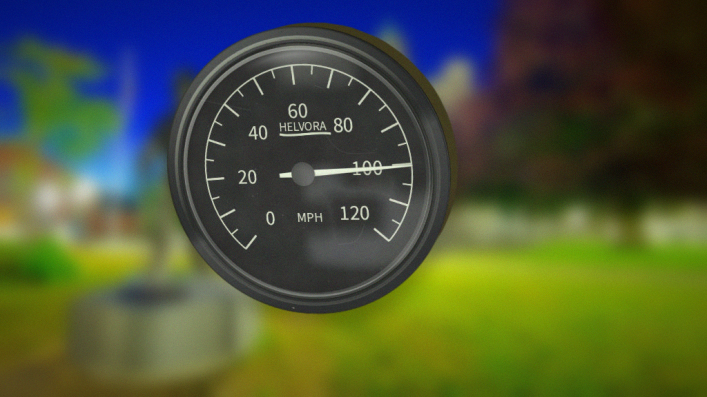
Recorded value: 100,mph
